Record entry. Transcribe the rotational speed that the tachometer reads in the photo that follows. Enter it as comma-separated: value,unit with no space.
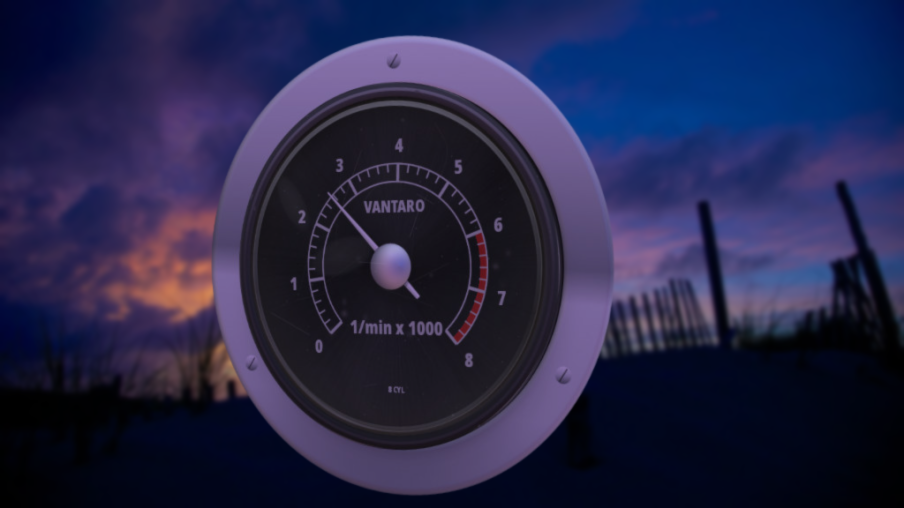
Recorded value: 2600,rpm
